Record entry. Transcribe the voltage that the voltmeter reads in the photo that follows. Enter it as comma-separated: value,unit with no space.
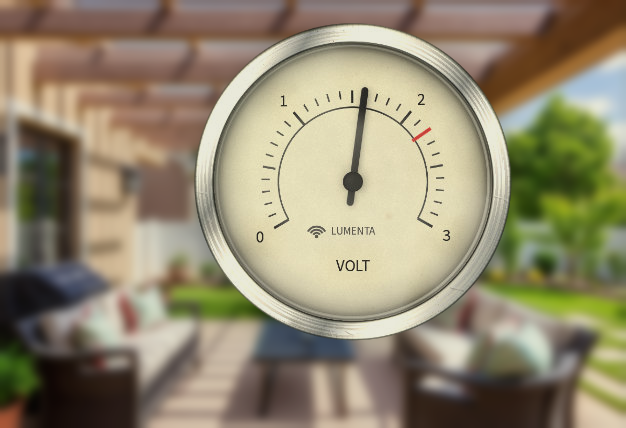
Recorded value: 1.6,V
